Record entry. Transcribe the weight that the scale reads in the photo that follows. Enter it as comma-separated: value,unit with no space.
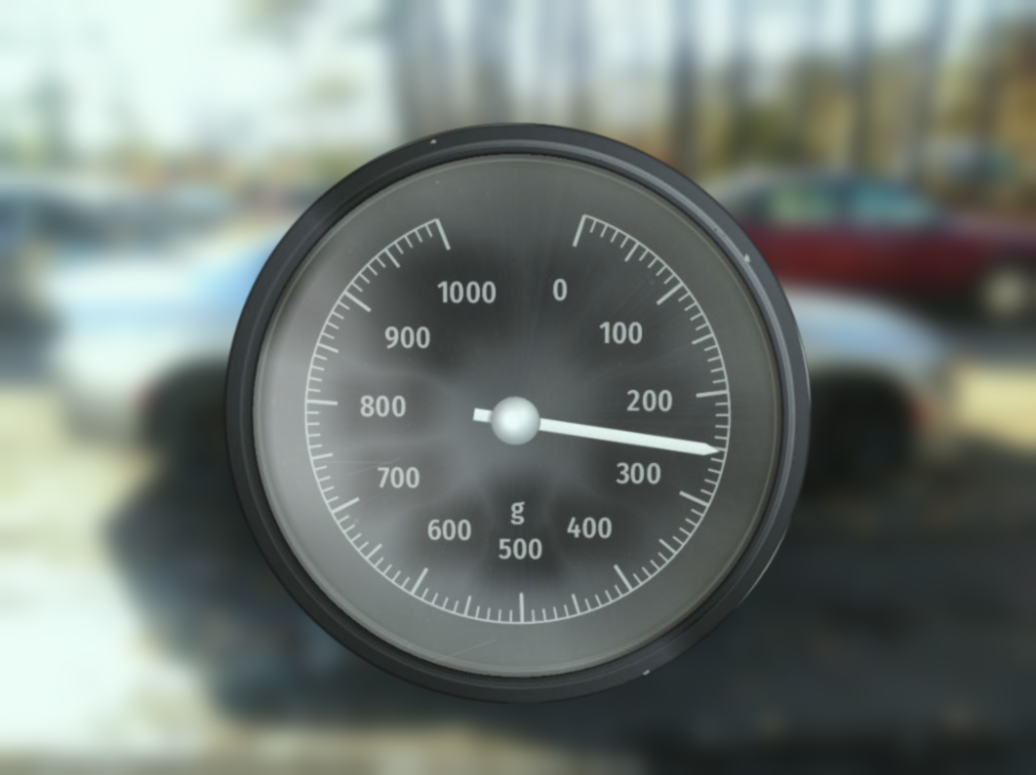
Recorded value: 250,g
